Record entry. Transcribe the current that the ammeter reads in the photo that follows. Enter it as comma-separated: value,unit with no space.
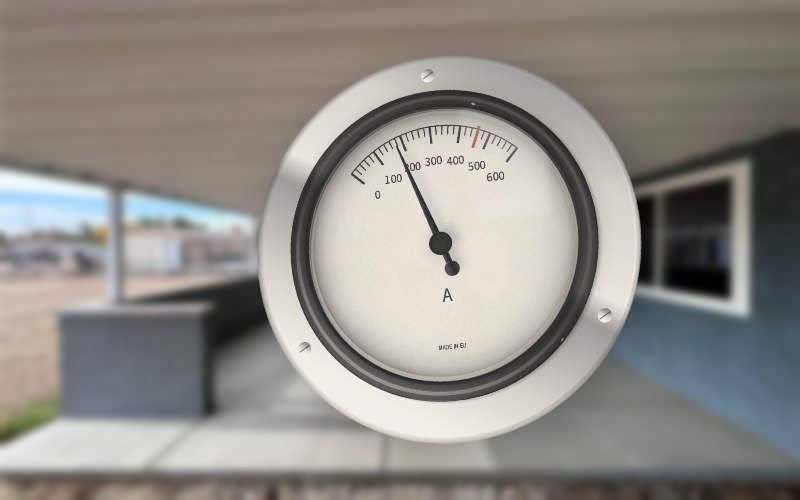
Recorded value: 180,A
